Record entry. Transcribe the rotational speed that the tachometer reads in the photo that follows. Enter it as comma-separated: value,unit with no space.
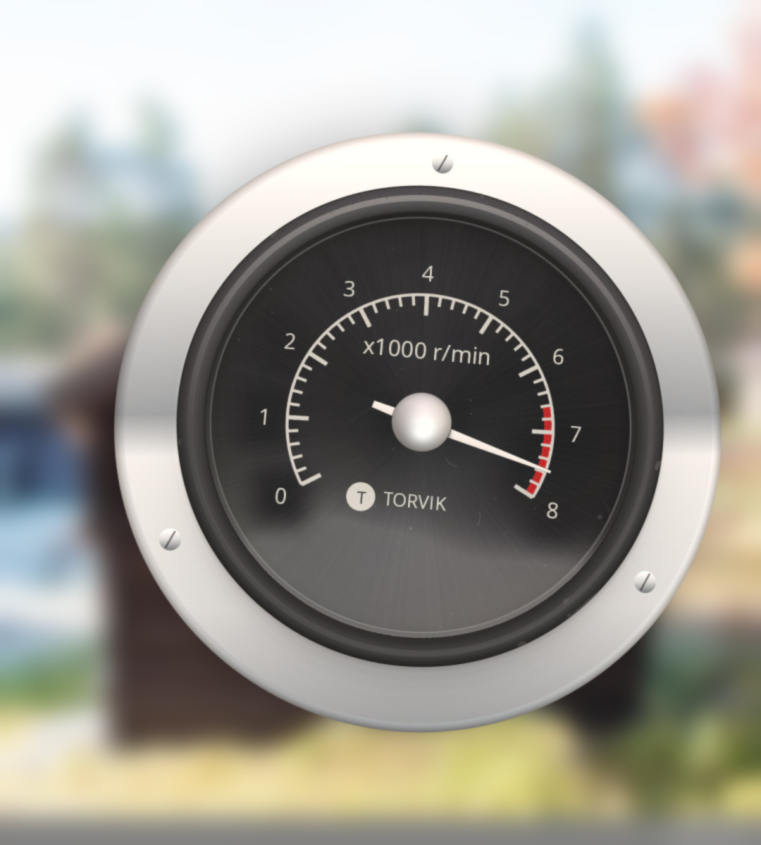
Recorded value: 7600,rpm
